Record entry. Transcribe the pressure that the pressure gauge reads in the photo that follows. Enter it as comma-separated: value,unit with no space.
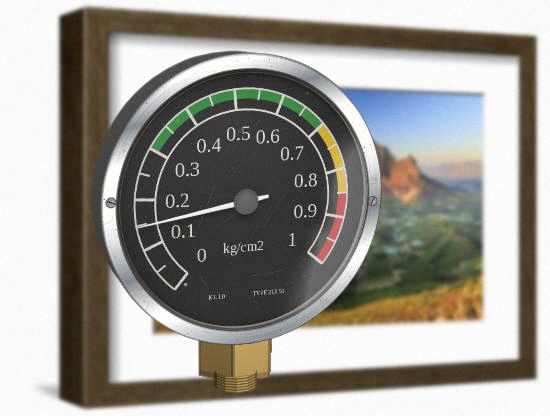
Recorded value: 0.15,kg/cm²
